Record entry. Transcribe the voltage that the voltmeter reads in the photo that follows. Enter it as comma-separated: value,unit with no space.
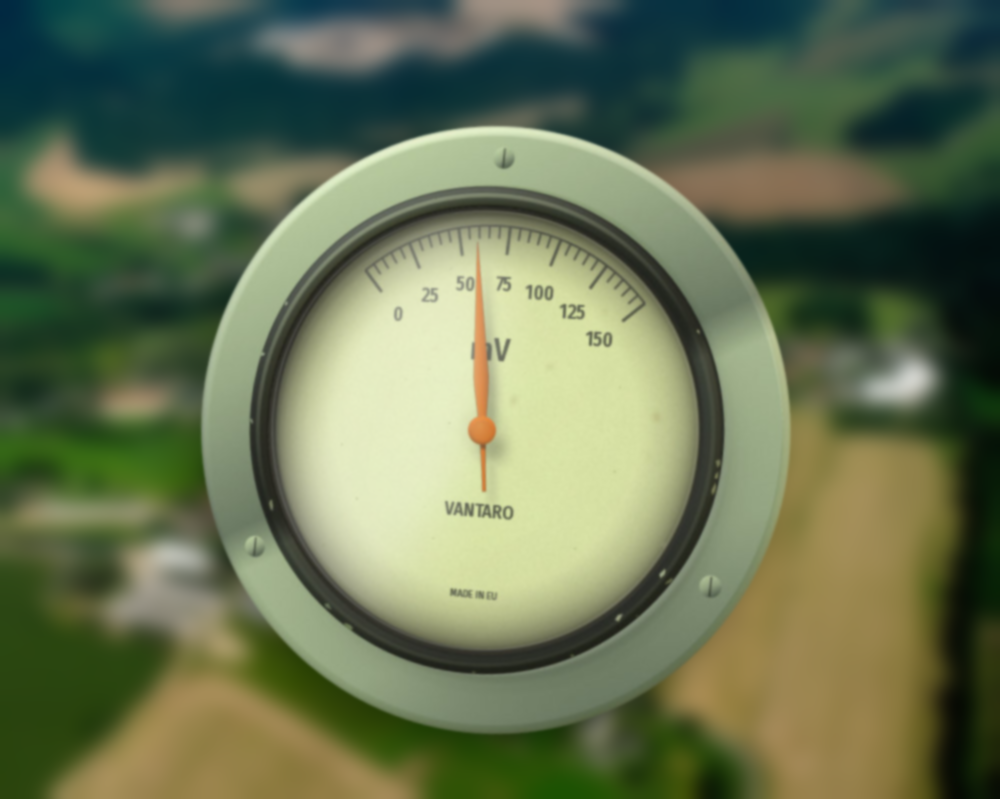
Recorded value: 60,mV
